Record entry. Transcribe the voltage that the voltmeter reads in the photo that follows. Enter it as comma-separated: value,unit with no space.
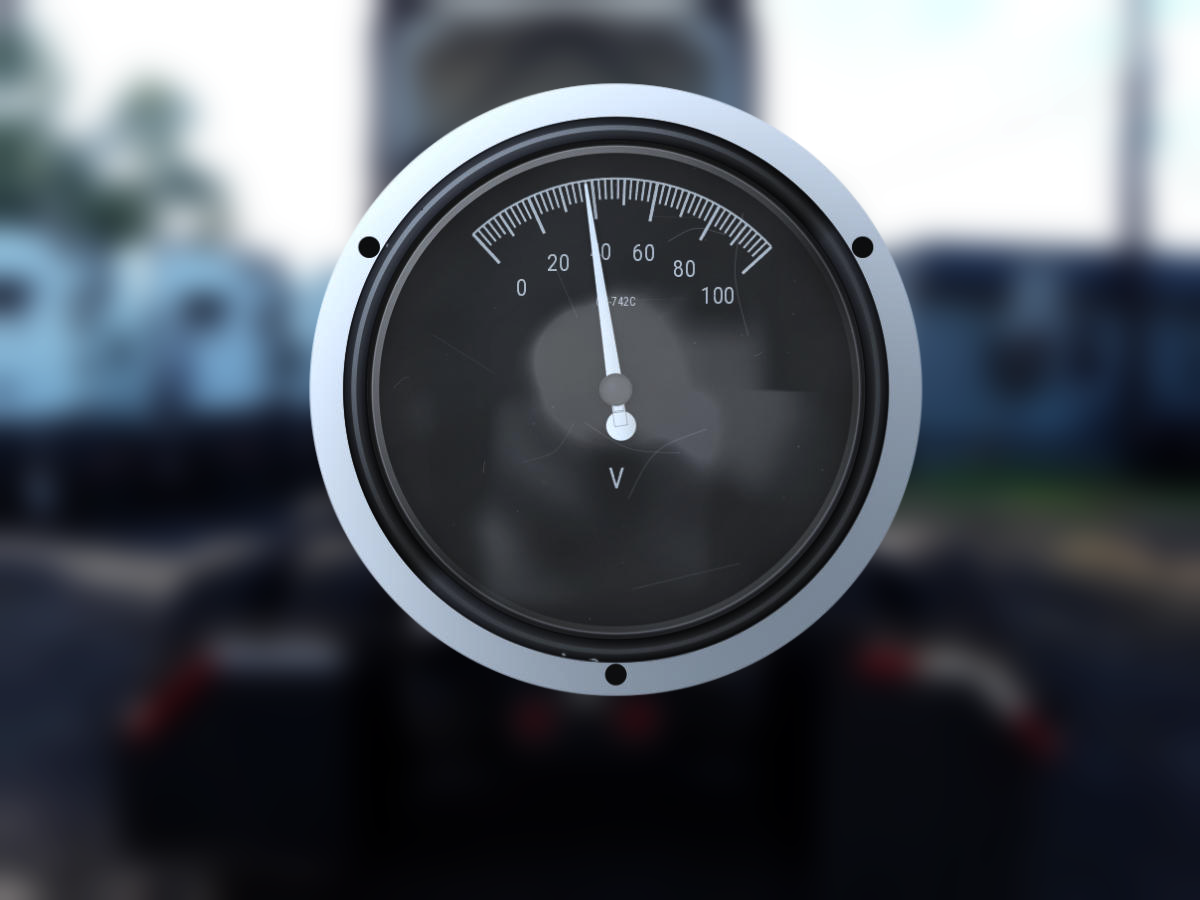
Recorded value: 38,V
